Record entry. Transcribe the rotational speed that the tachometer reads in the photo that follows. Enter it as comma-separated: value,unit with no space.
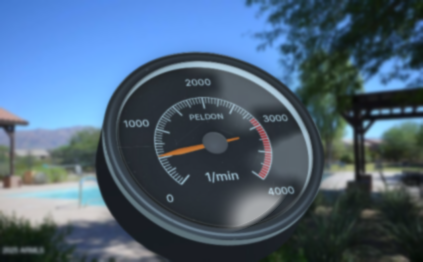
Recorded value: 500,rpm
